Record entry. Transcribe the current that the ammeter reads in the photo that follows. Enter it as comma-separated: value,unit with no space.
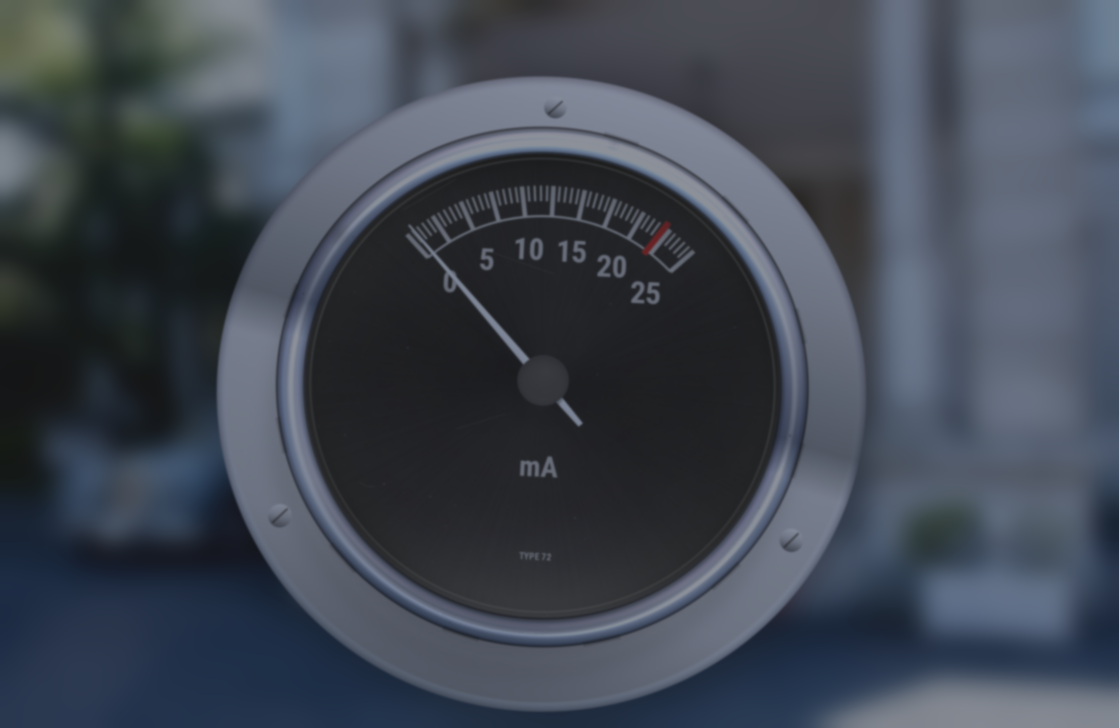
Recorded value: 0.5,mA
